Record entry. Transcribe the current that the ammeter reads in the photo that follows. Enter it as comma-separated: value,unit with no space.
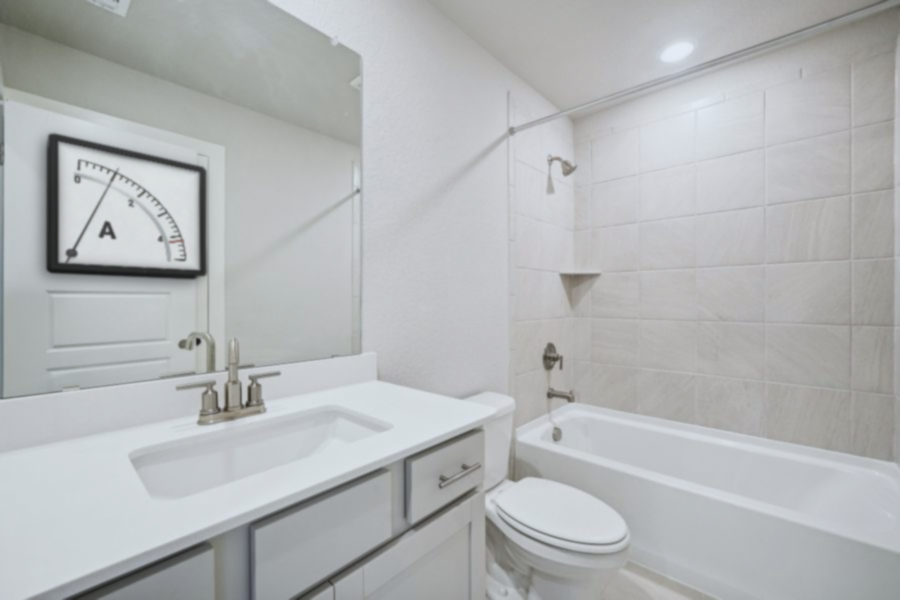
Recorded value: 1,A
